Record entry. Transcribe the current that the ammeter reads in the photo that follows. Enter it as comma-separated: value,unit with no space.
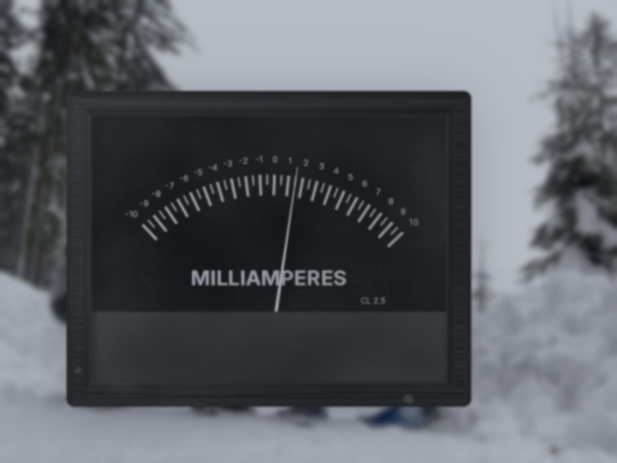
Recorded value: 1.5,mA
